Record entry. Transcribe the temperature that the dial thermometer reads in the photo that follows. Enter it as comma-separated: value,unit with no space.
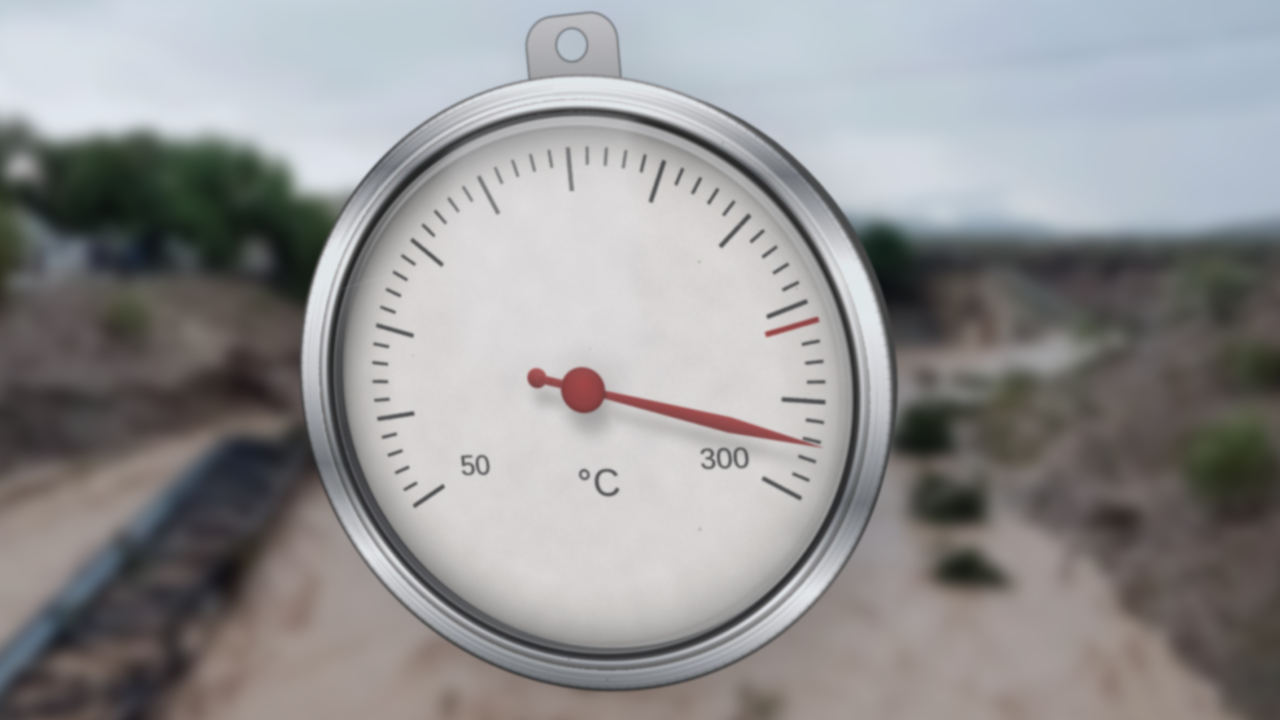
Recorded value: 285,°C
